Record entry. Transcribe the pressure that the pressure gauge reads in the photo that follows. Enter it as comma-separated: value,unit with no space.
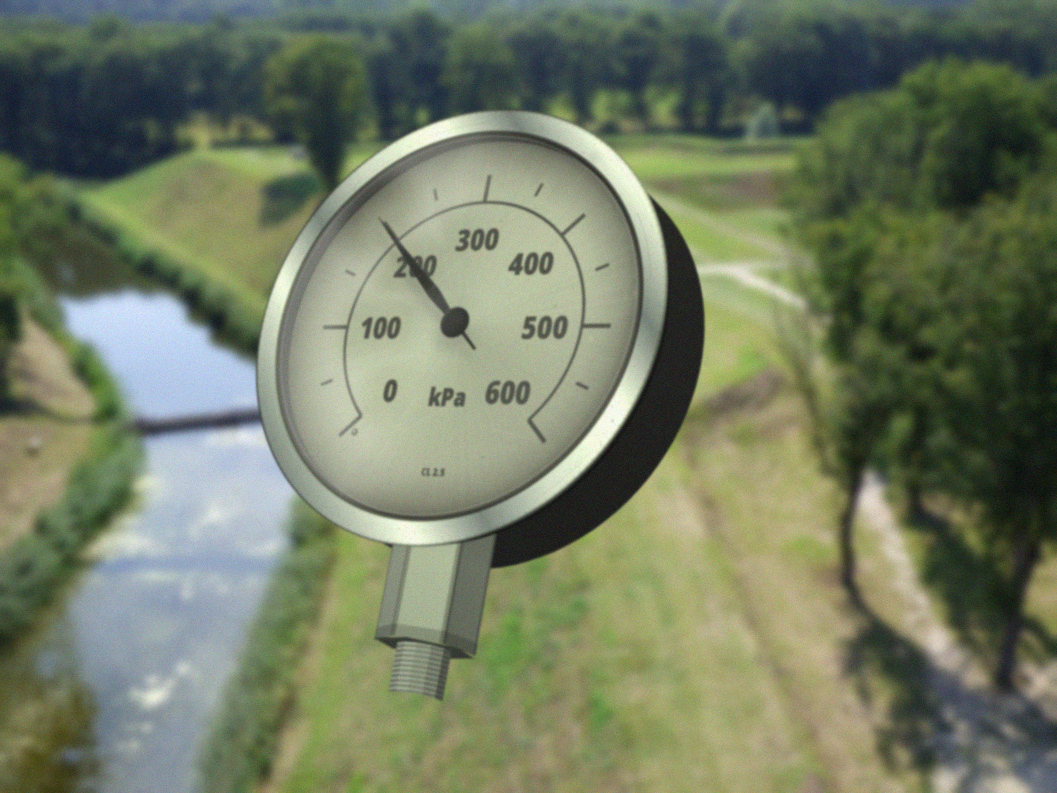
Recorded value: 200,kPa
